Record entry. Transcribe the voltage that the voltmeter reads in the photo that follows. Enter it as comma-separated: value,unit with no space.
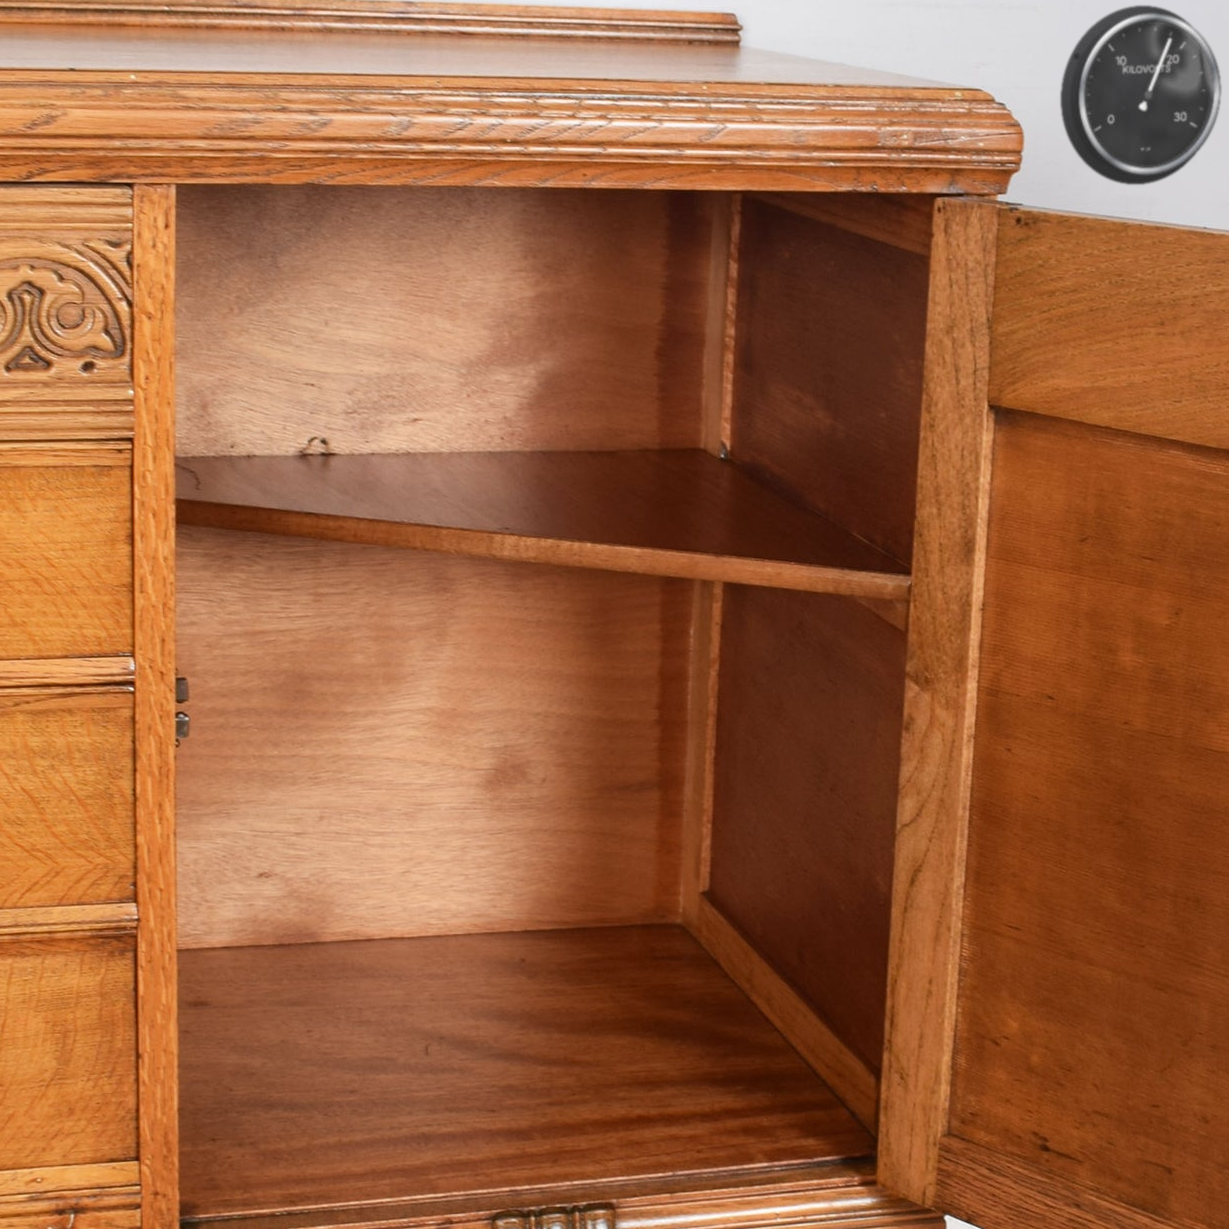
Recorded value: 18,kV
